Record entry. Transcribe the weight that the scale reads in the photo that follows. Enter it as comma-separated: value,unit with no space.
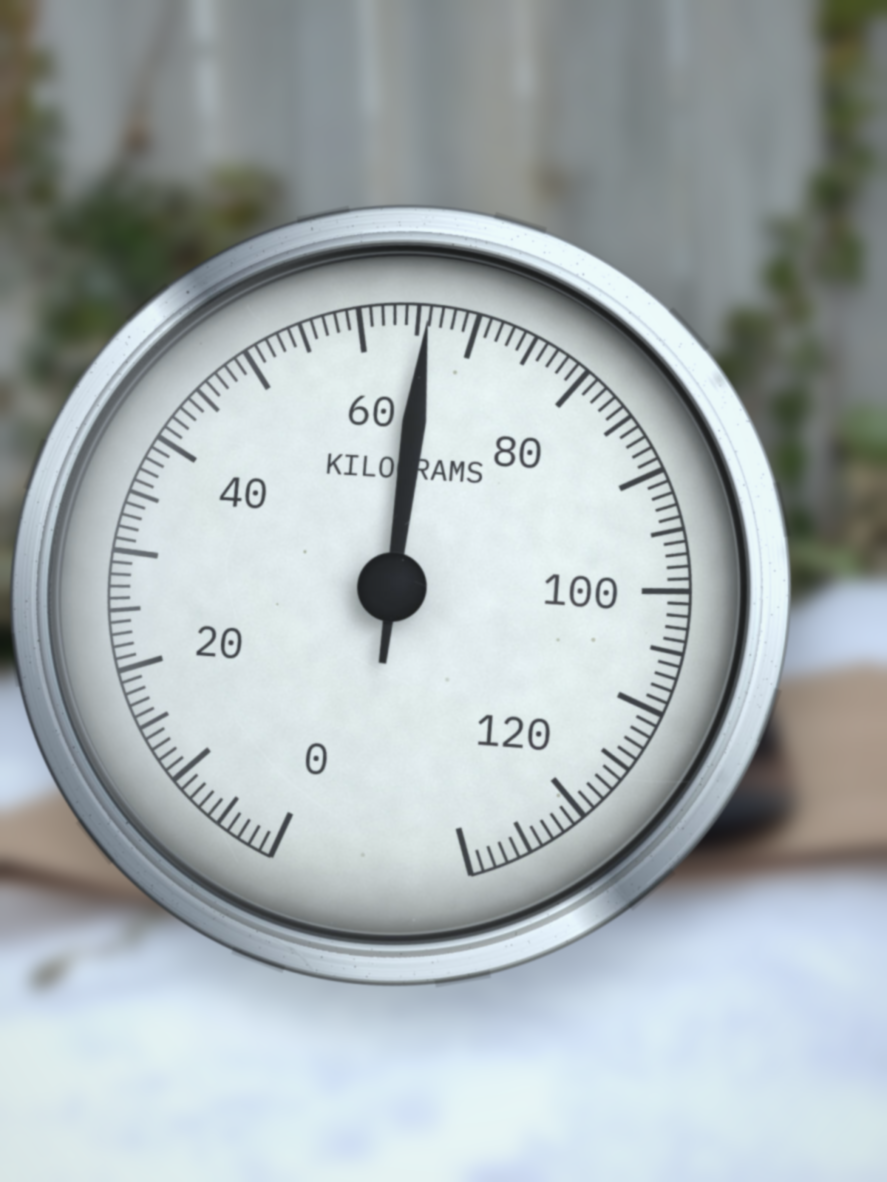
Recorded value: 66,kg
